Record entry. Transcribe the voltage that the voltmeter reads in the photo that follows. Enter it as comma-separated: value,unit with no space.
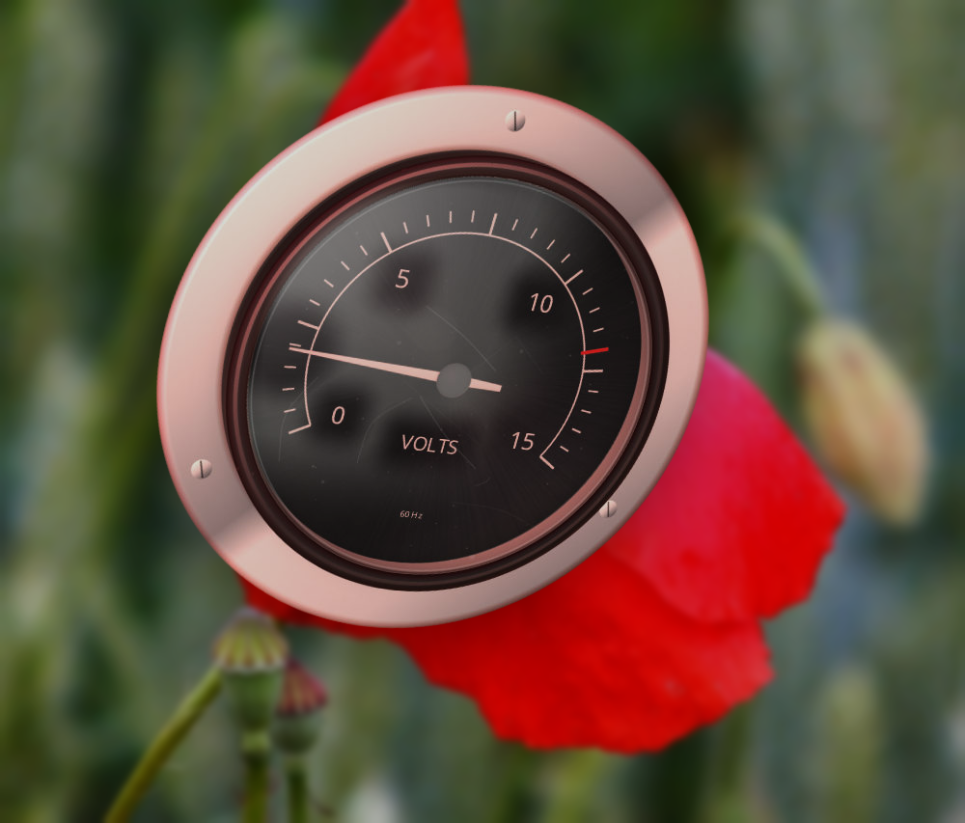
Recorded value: 2,V
